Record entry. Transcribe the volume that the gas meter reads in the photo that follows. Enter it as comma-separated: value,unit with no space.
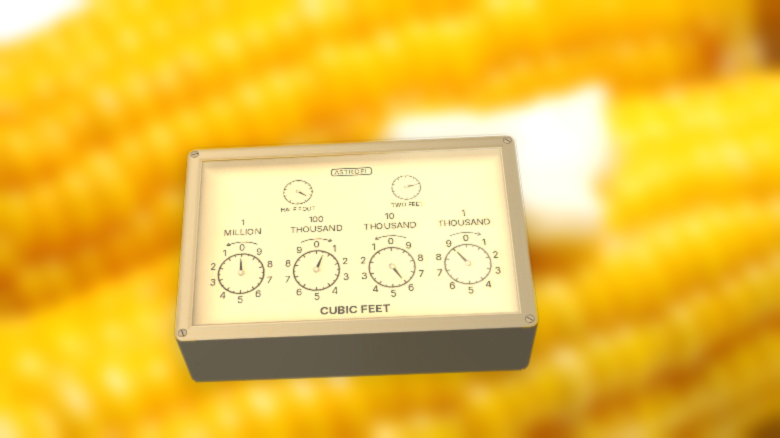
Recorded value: 5900,ft³
